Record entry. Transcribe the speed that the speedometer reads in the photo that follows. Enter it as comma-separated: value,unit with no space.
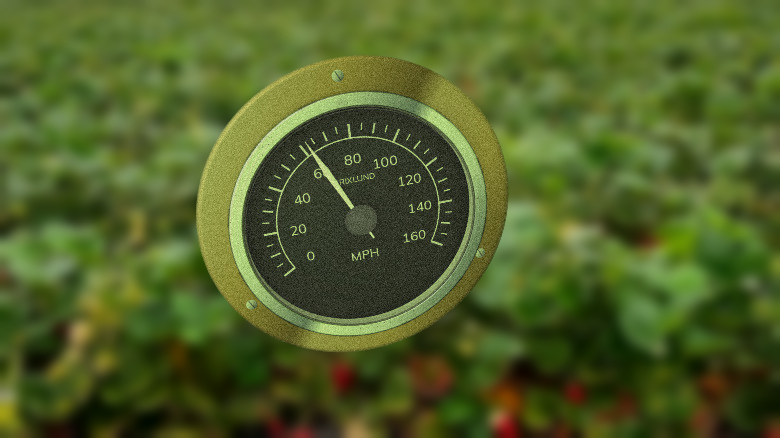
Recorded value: 62.5,mph
